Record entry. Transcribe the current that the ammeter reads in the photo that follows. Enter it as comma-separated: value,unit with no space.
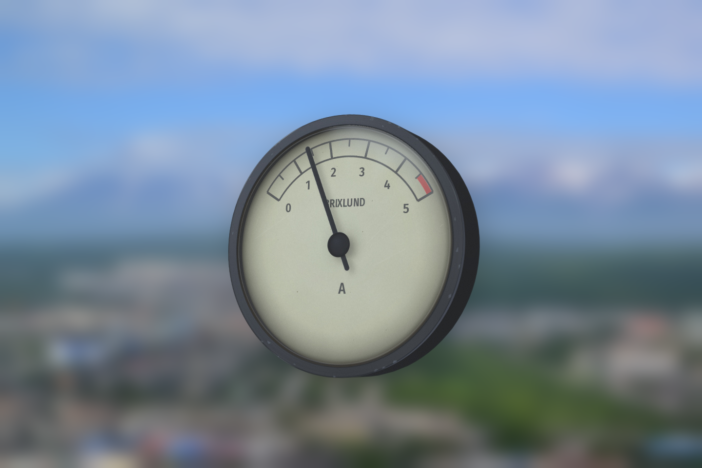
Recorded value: 1.5,A
